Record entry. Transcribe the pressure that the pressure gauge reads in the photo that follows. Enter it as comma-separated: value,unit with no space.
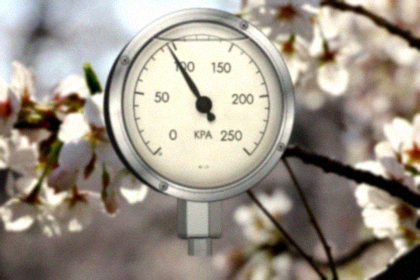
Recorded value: 95,kPa
